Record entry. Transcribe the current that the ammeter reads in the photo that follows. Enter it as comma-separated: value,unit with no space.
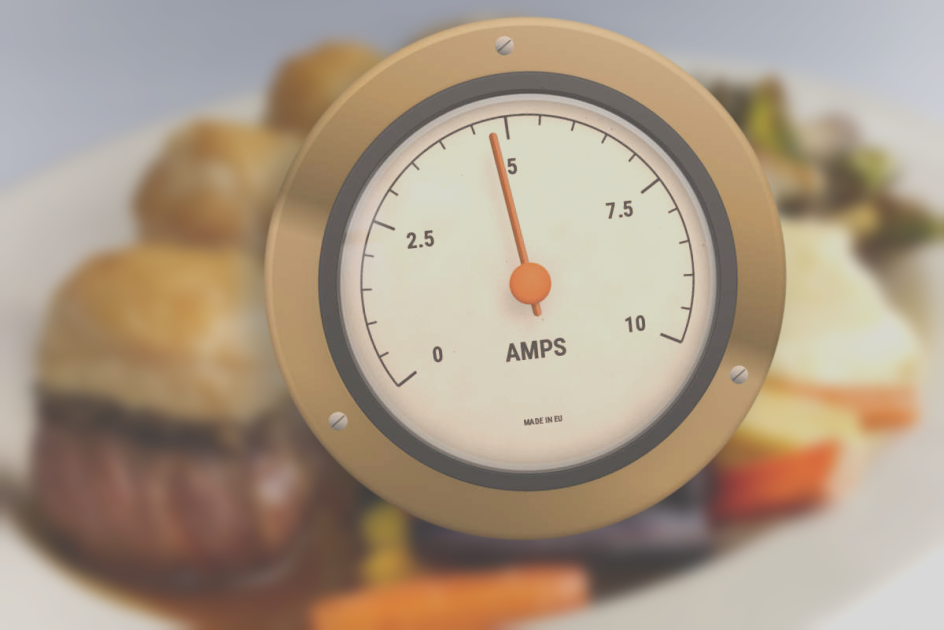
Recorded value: 4.75,A
